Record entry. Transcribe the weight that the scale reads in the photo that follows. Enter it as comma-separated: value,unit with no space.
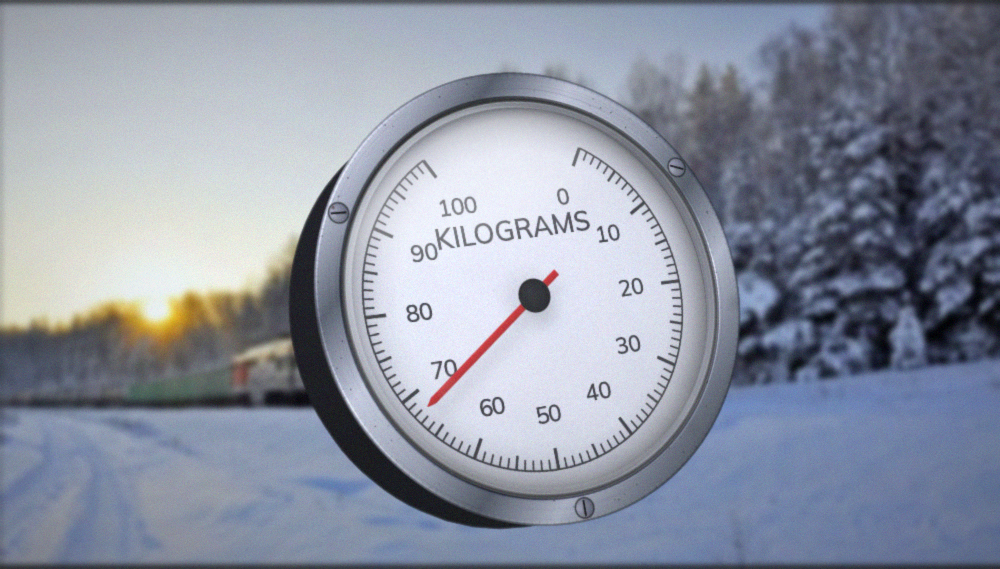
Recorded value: 68,kg
